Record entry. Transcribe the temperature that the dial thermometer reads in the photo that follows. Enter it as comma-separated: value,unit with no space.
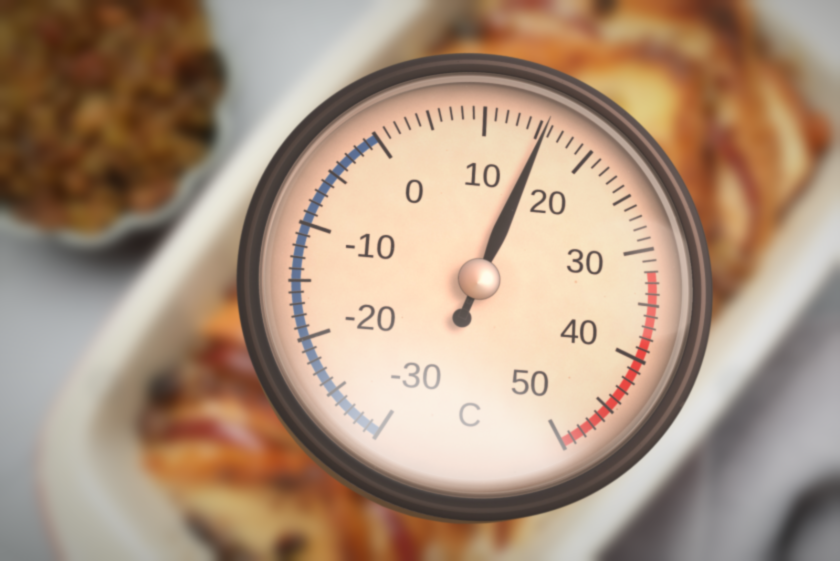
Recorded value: 15.5,°C
